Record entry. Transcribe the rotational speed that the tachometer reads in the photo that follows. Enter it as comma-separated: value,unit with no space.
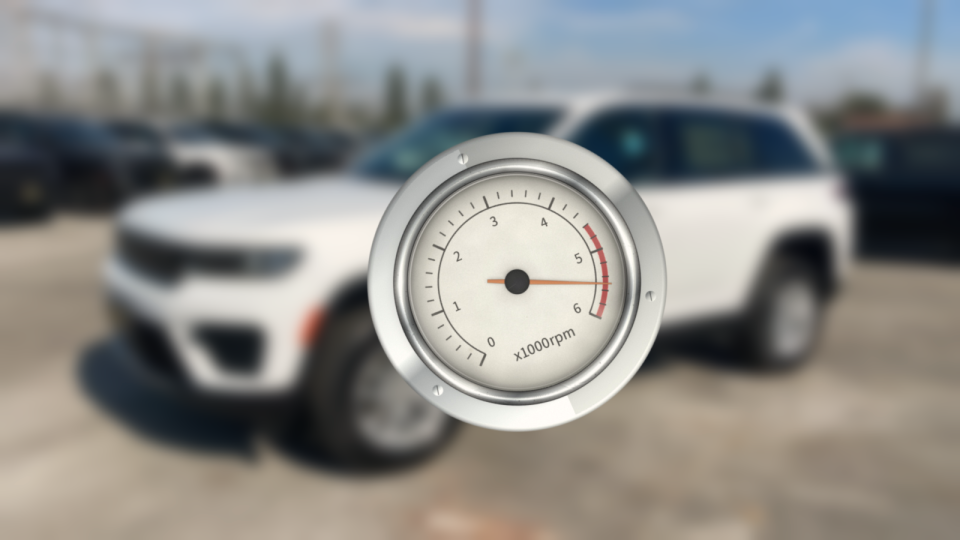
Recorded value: 5500,rpm
